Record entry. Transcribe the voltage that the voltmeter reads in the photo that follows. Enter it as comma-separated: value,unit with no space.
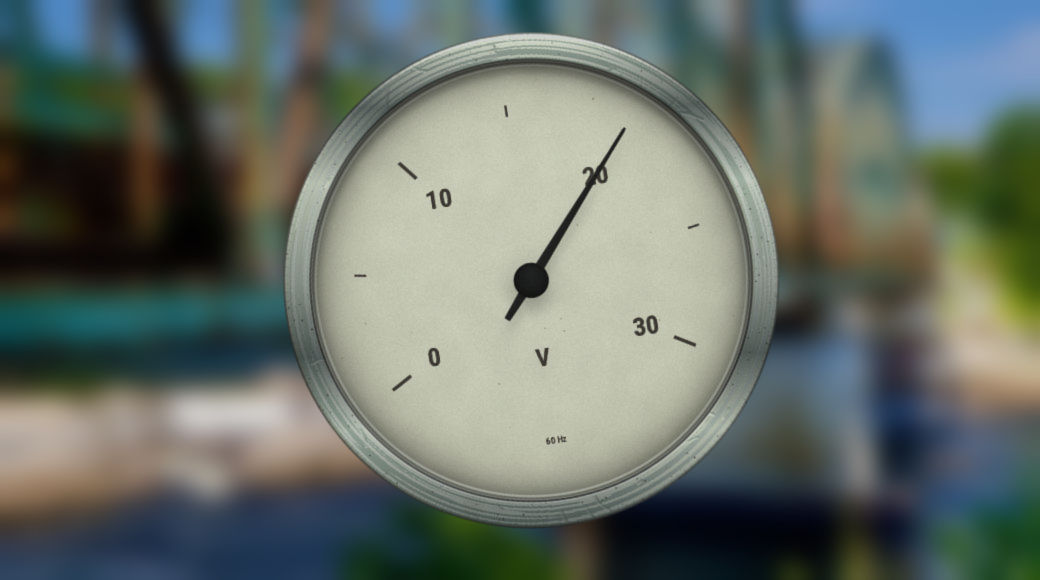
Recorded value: 20,V
